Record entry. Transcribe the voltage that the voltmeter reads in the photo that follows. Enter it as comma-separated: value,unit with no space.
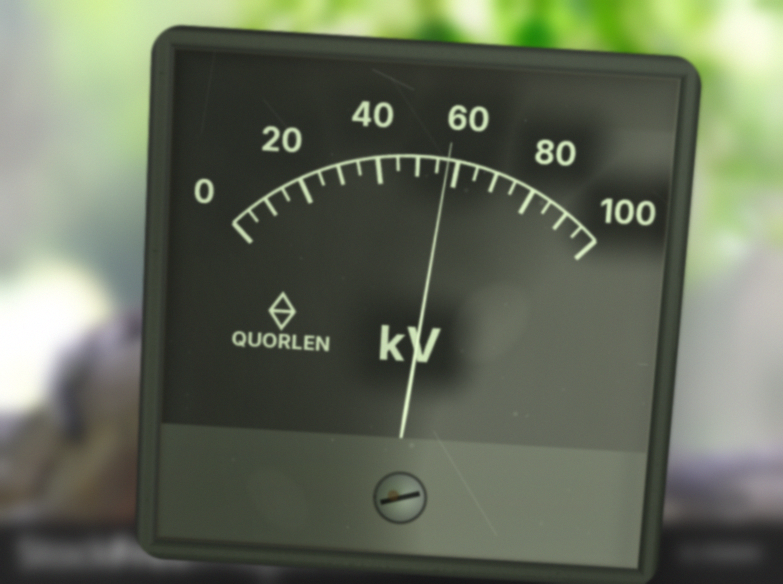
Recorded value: 57.5,kV
